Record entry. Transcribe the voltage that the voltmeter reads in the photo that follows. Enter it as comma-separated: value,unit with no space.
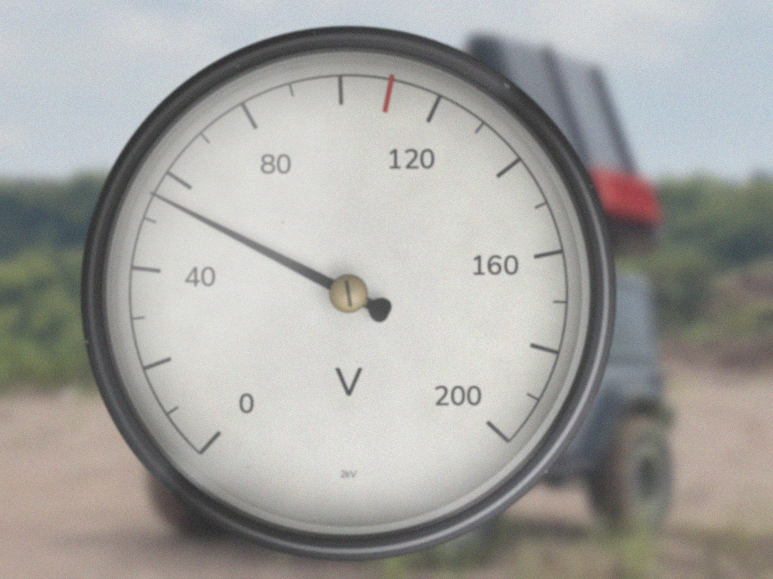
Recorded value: 55,V
